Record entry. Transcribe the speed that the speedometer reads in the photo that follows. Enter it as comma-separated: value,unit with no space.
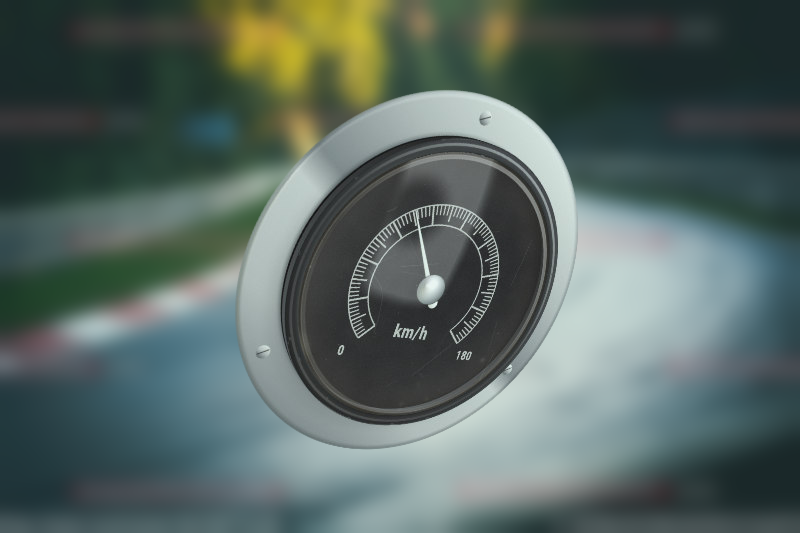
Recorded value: 70,km/h
